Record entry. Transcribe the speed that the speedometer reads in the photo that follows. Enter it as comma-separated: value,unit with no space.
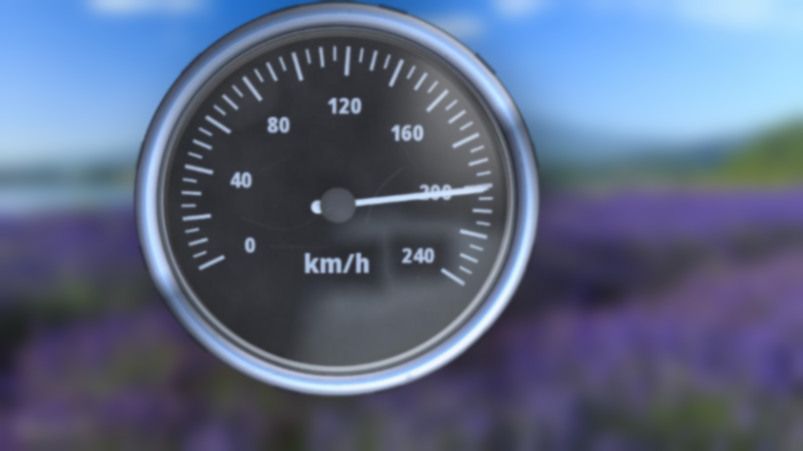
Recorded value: 200,km/h
